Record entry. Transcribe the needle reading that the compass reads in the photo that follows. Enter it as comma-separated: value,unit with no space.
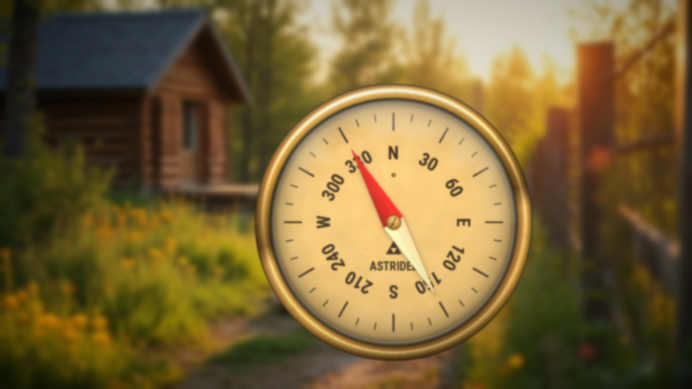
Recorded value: 330,°
